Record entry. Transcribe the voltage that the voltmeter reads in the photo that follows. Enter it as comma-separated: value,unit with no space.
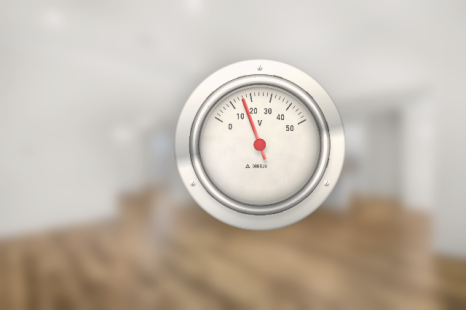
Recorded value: 16,V
